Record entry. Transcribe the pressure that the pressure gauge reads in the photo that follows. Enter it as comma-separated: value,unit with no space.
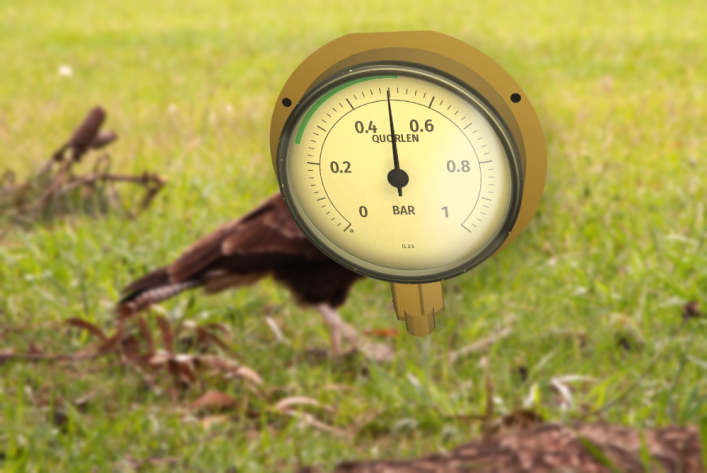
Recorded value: 0.5,bar
